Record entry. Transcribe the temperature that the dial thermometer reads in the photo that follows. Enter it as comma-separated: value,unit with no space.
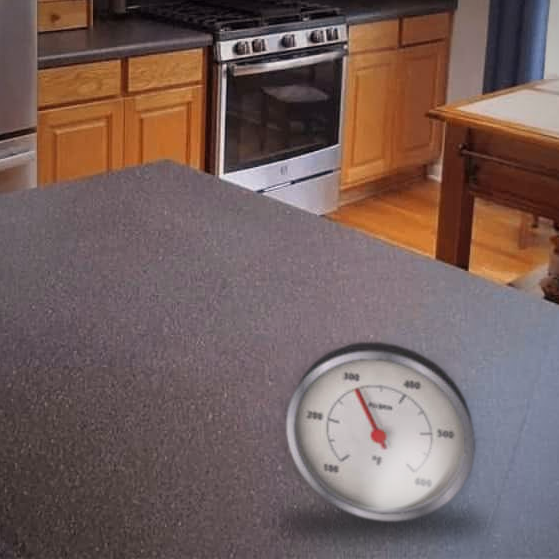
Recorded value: 300,°F
